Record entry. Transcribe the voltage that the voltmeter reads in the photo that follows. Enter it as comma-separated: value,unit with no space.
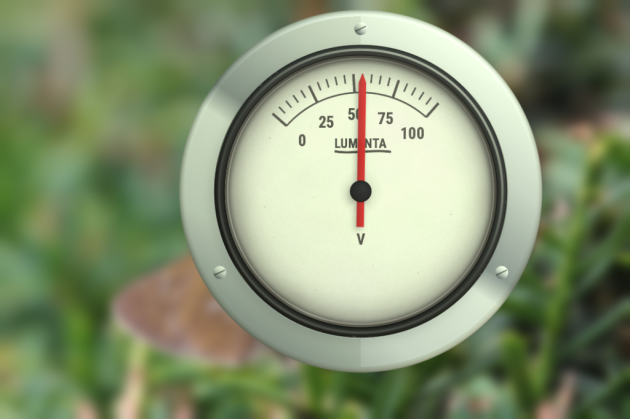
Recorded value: 55,V
